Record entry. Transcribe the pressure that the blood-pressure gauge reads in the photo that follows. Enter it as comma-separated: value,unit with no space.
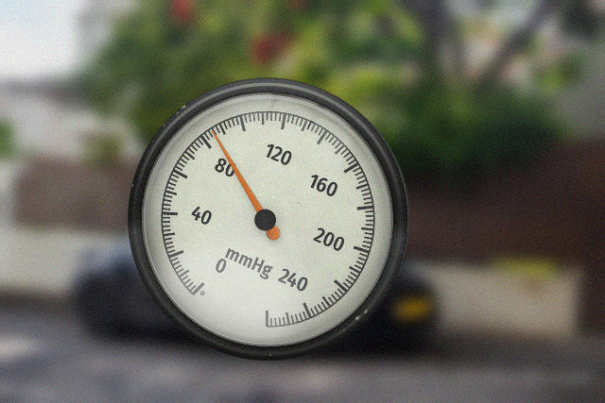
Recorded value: 86,mmHg
